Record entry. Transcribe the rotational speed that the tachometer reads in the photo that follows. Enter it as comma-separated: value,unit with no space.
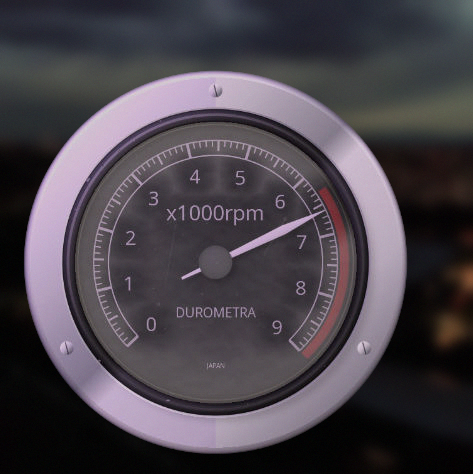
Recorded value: 6600,rpm
